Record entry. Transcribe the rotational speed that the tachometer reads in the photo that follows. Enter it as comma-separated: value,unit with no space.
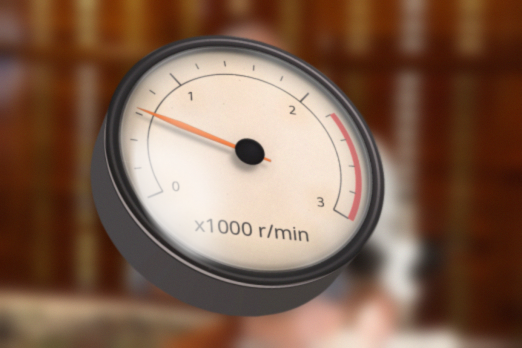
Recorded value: 600,rpm
